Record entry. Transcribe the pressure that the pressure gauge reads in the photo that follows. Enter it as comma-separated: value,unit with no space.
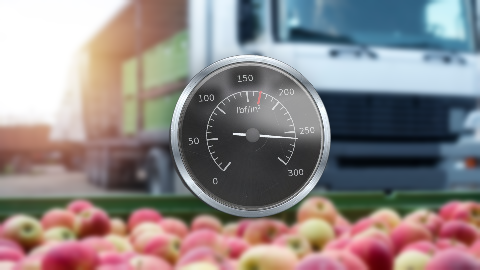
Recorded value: 260,psi
